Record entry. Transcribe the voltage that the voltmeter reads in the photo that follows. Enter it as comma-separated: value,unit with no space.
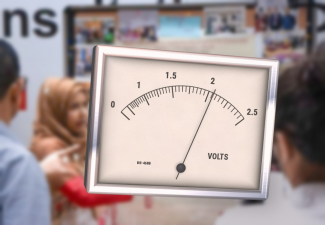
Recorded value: 2.05,V
